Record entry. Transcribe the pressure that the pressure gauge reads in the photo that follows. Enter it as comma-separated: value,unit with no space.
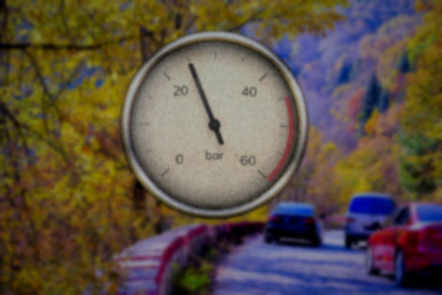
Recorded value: 25,bar
